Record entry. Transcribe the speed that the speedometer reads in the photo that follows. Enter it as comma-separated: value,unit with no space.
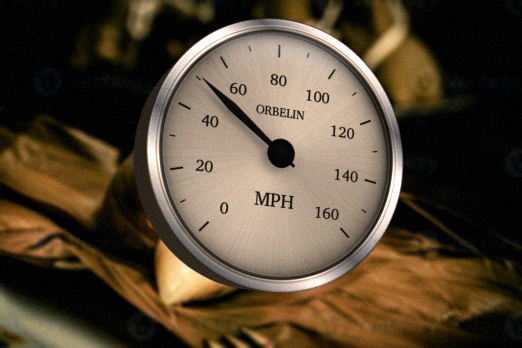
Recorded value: 50,mph
